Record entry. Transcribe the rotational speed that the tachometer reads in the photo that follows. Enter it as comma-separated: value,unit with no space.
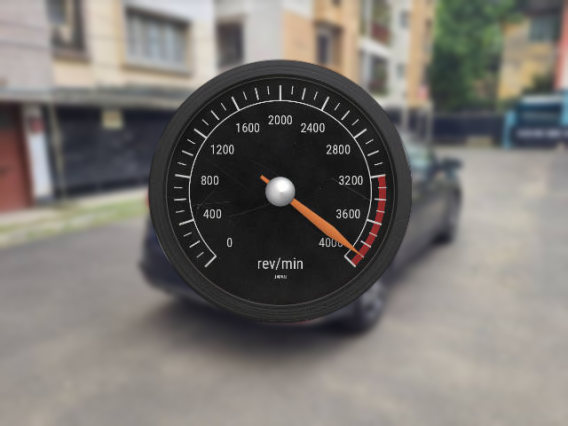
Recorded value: 3900,rpm
